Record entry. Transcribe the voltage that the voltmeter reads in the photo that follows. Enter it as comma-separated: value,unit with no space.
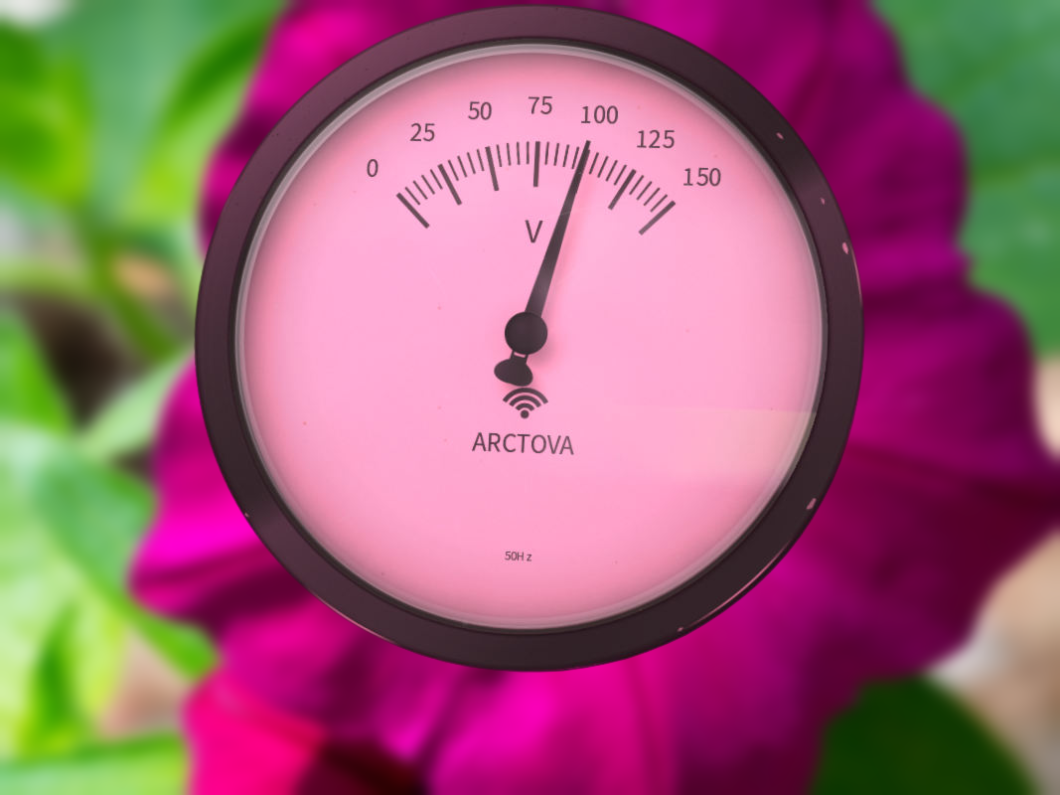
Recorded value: 100,V
